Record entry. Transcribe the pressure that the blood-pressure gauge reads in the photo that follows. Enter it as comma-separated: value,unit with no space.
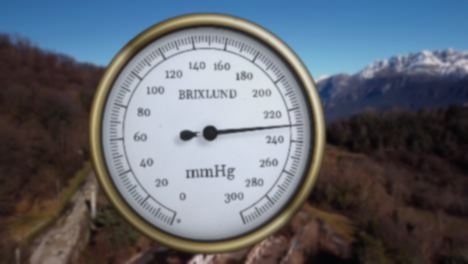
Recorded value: 230,mmHg
